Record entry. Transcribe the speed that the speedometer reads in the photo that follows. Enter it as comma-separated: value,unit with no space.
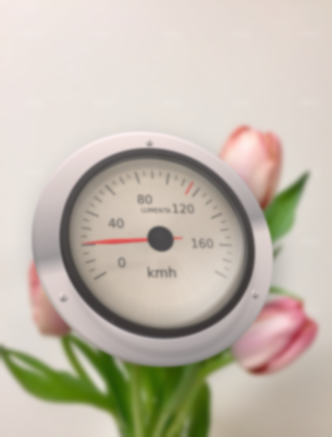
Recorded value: 20,km/h
